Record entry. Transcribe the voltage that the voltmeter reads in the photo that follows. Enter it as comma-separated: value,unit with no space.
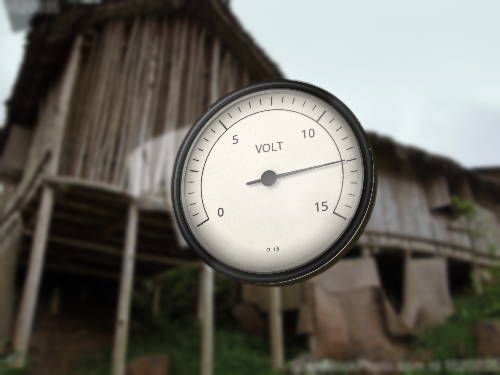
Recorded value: 12.5,V
